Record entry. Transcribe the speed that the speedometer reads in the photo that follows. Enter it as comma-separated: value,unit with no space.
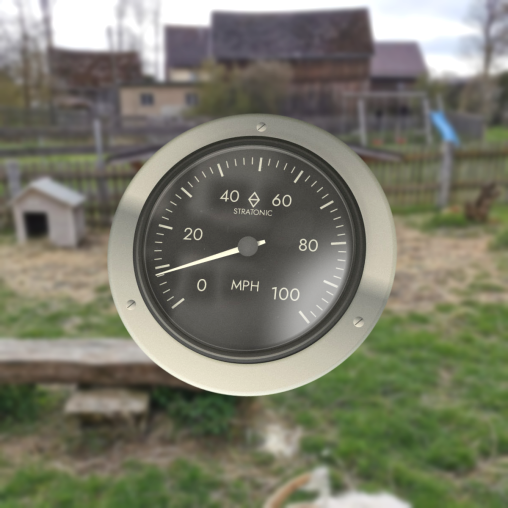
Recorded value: 8,mph
